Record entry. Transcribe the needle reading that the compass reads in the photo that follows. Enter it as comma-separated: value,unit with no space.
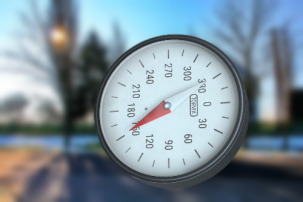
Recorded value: 150,°
